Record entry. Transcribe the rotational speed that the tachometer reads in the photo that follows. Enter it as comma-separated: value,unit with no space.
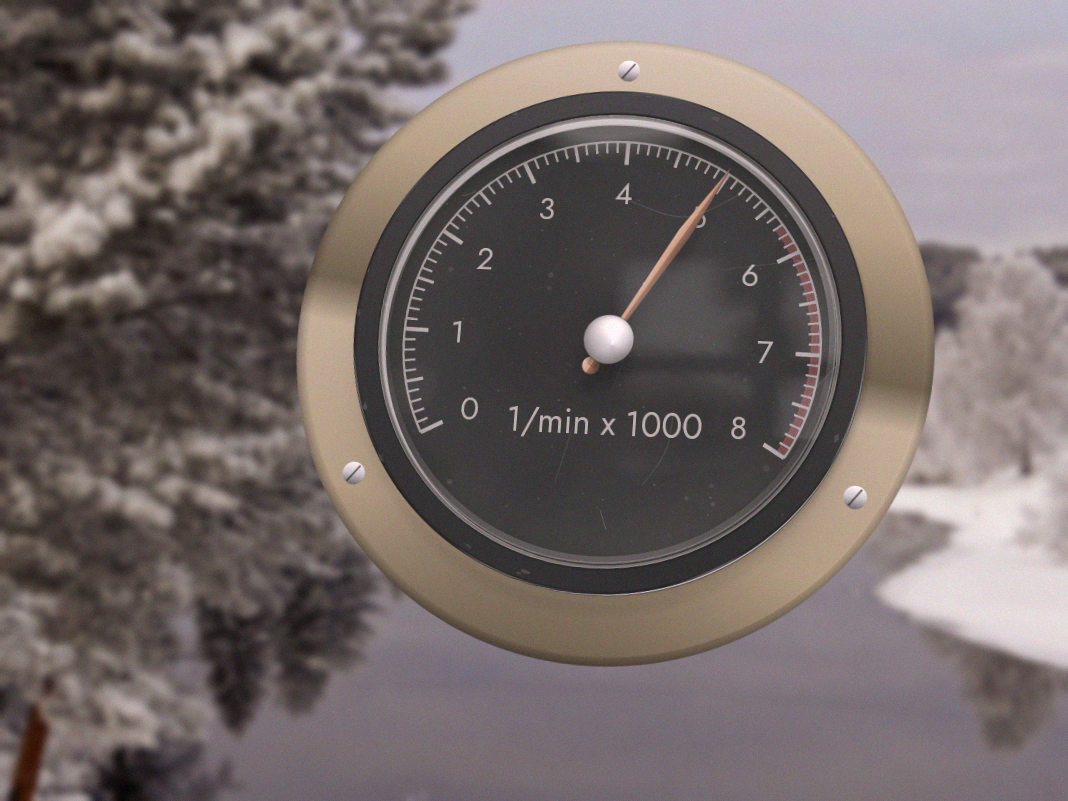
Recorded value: 5000,rpm
